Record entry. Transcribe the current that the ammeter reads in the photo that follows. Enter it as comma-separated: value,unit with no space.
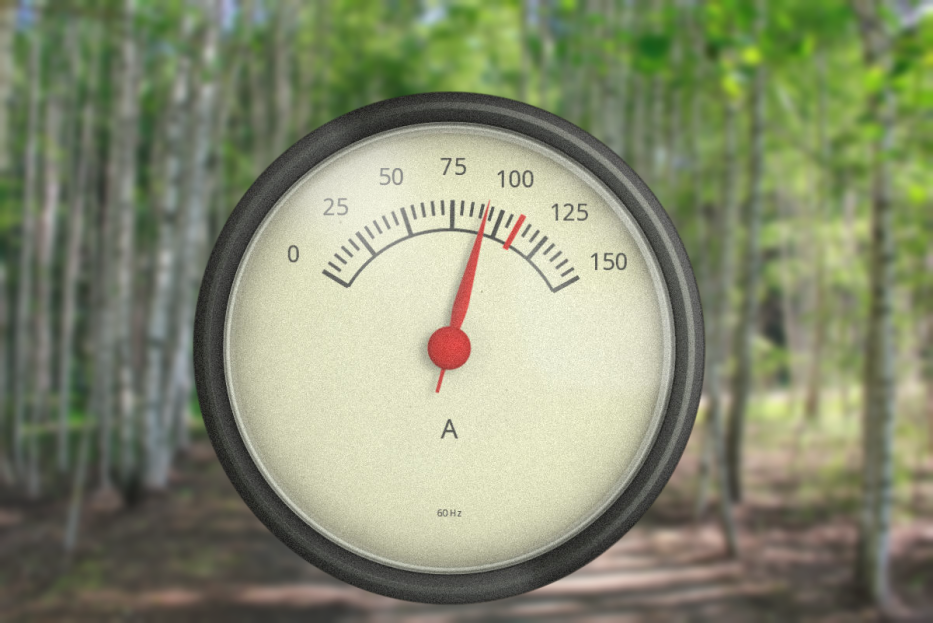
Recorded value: 92.5,A
